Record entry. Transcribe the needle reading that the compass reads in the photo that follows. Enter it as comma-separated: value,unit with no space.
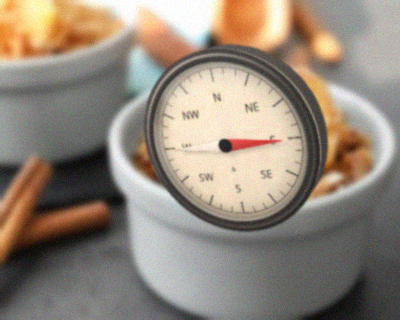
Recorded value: 90,°
